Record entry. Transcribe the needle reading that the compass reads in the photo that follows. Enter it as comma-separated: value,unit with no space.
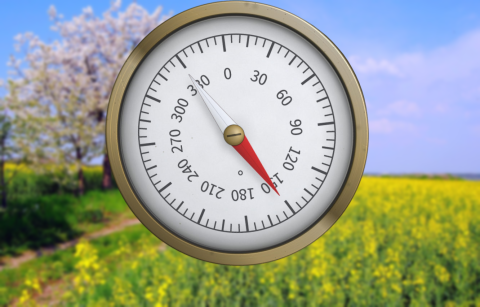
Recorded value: 150,°
